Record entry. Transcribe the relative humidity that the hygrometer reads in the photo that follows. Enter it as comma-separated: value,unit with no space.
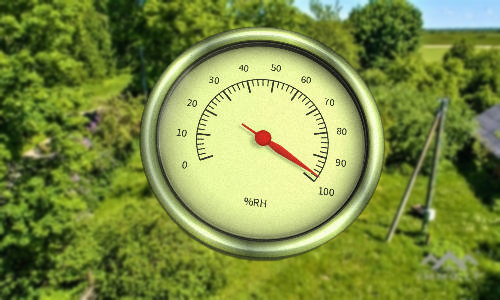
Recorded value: 98,%
